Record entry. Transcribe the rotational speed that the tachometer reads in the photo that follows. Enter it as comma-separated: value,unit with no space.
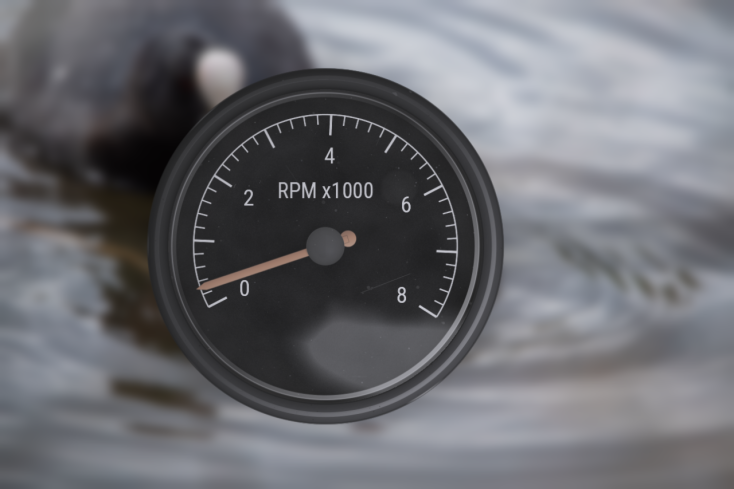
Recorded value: 300,rpm
